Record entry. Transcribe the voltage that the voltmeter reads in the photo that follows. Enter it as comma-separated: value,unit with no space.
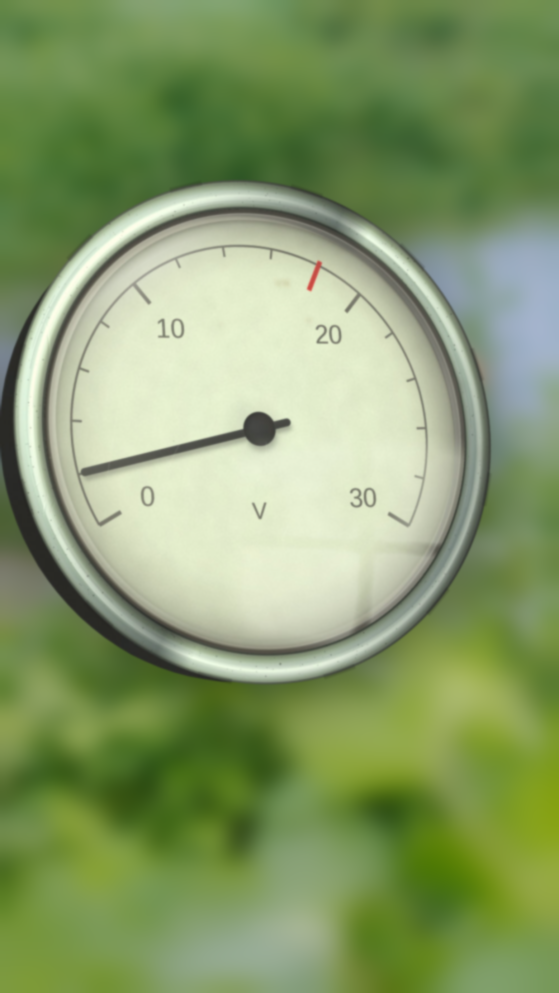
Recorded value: 2,V
